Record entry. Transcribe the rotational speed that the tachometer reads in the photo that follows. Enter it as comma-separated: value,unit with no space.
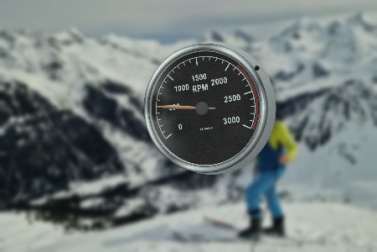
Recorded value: 500,rpm
